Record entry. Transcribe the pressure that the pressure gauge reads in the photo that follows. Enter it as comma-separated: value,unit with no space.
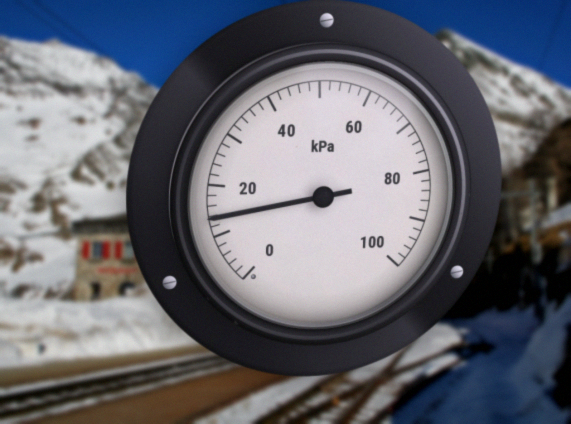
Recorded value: 14,kPa
